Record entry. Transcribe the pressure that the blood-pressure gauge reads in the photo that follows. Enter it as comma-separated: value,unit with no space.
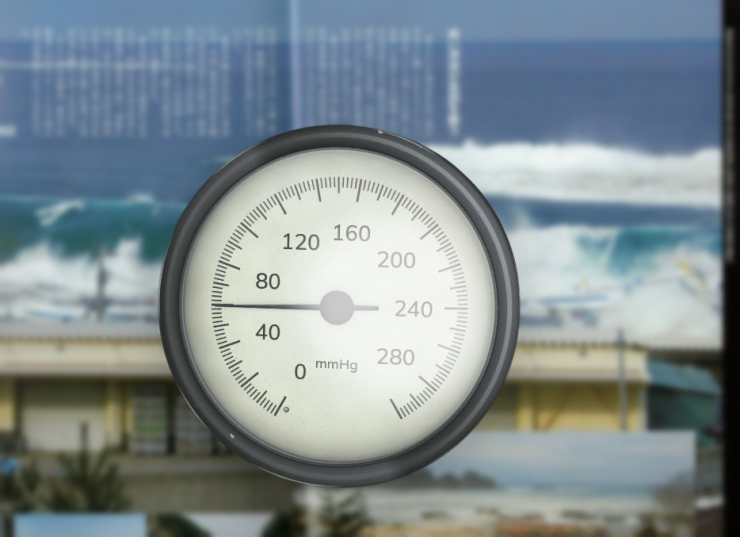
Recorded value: 60,mmHg
